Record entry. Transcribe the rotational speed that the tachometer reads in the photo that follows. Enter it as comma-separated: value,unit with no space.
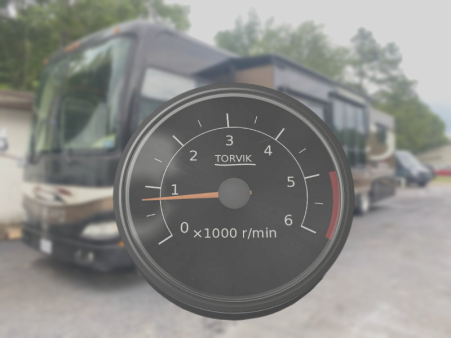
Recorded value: 750,rpm
